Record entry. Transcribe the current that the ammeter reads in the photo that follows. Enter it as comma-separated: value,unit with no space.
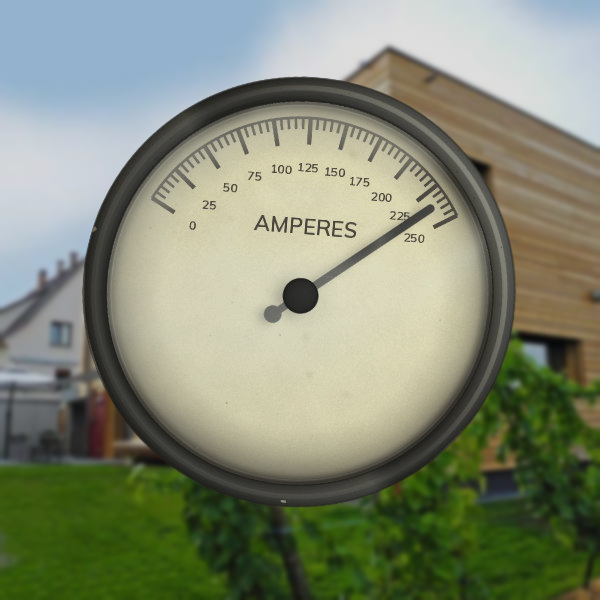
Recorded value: 235,A
